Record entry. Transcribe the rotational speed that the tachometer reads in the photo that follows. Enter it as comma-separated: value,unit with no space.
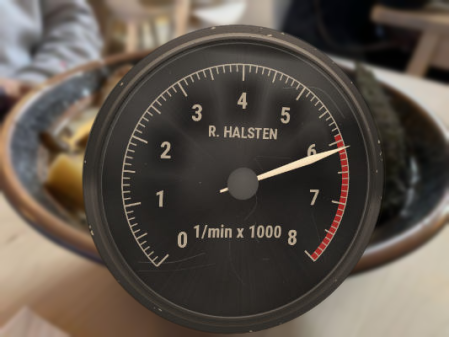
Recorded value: 6100,rpm
